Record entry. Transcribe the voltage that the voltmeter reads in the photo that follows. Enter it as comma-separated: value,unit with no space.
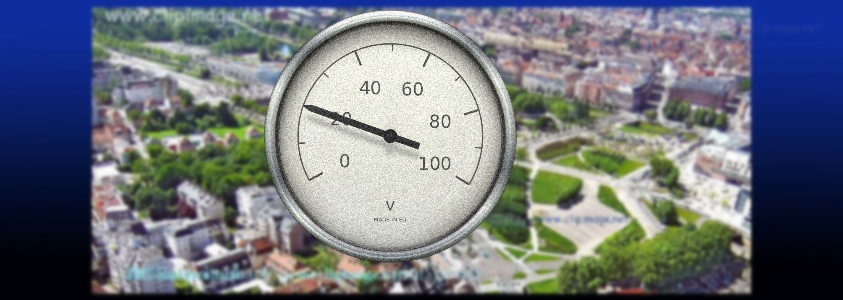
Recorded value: 20,V
